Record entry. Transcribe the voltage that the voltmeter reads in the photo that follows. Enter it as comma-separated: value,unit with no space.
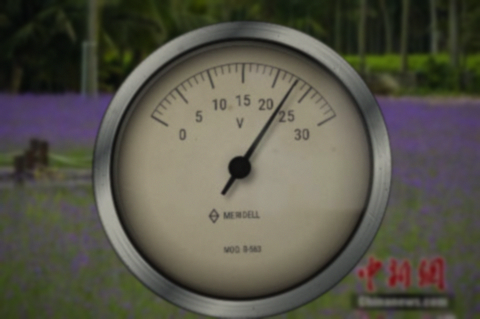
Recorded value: 23,V
